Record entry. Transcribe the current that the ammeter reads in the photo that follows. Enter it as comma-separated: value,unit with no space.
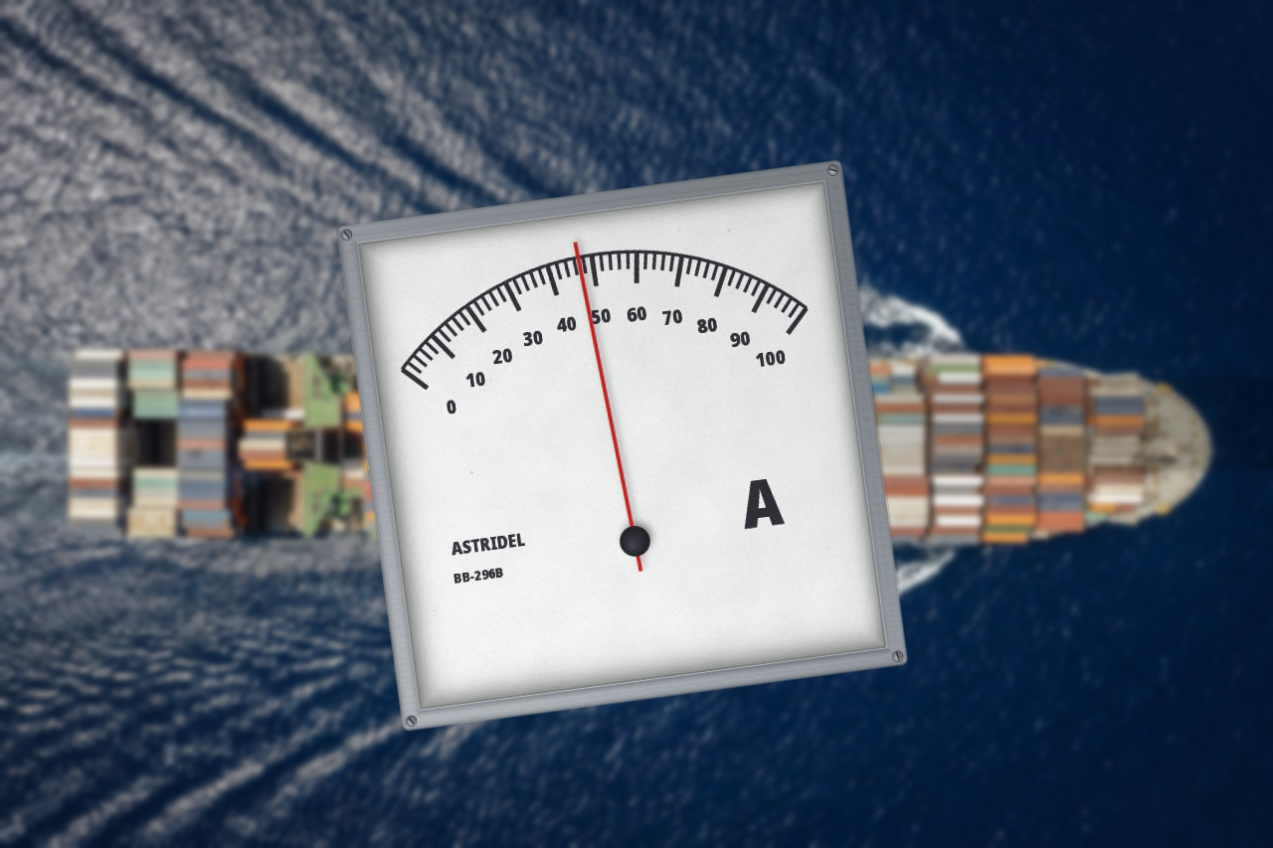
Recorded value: 47,A
